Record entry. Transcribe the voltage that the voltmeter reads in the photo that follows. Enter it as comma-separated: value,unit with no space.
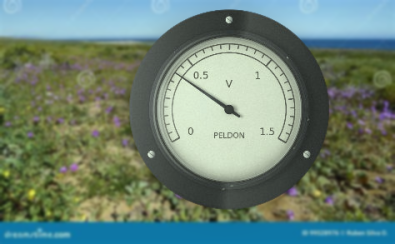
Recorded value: 0.4,V
